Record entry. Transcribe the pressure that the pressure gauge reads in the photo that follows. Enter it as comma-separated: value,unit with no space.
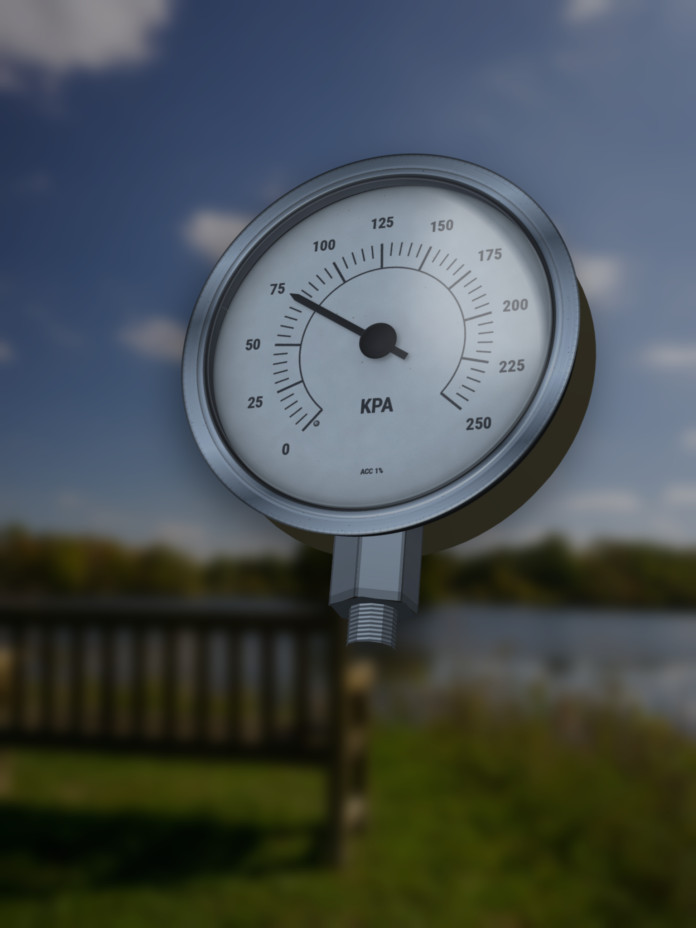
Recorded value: 75,kPa
